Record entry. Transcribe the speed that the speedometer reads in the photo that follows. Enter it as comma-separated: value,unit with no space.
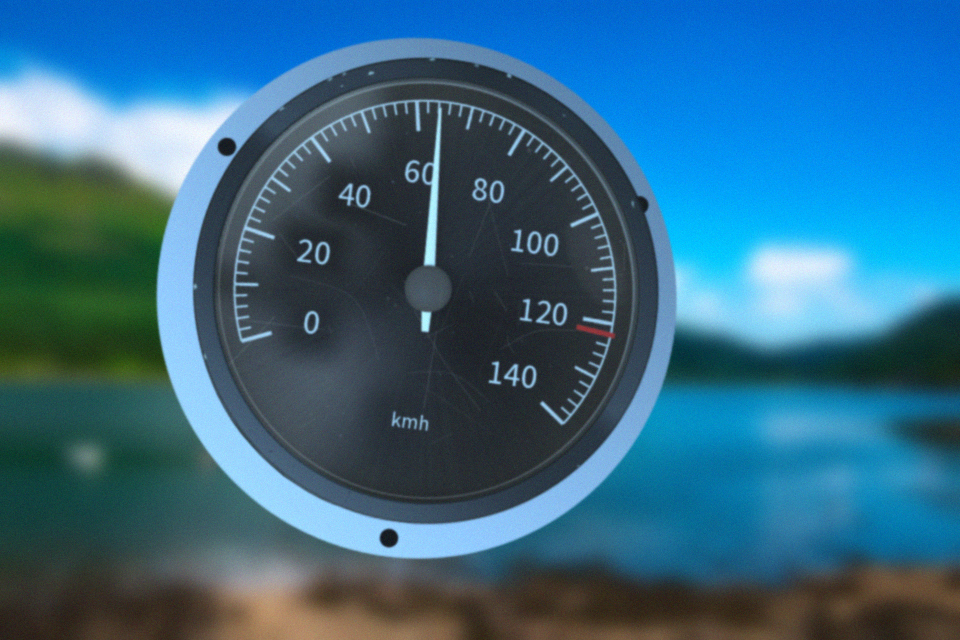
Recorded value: 64,km/h
